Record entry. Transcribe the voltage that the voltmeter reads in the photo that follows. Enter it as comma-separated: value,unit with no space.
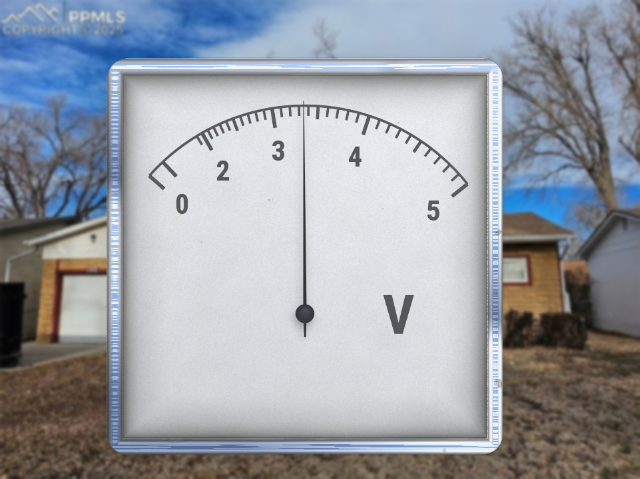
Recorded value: 3.35,V
